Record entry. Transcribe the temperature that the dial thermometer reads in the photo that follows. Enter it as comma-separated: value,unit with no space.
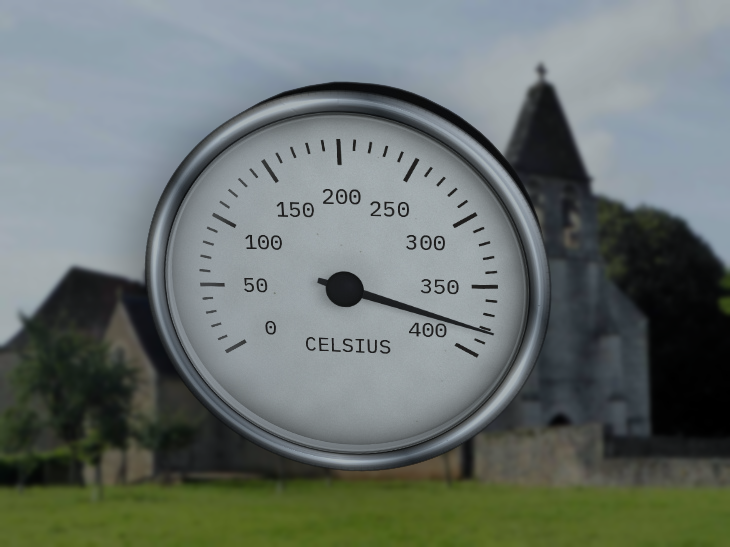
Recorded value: 380,°C
